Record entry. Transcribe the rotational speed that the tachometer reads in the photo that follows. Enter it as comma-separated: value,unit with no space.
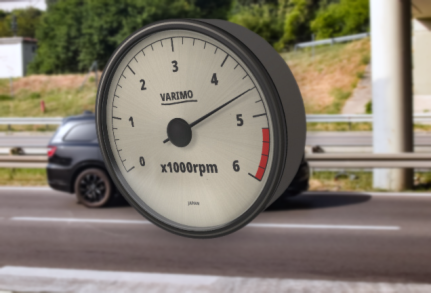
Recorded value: 4600,rpm
